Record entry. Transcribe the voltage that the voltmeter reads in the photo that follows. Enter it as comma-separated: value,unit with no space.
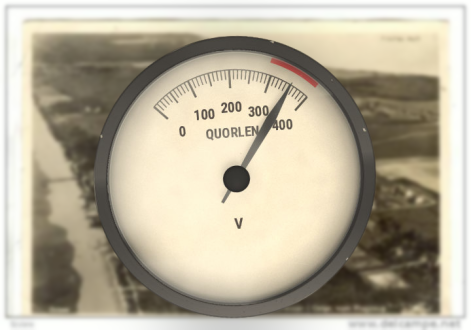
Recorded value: 350,V
